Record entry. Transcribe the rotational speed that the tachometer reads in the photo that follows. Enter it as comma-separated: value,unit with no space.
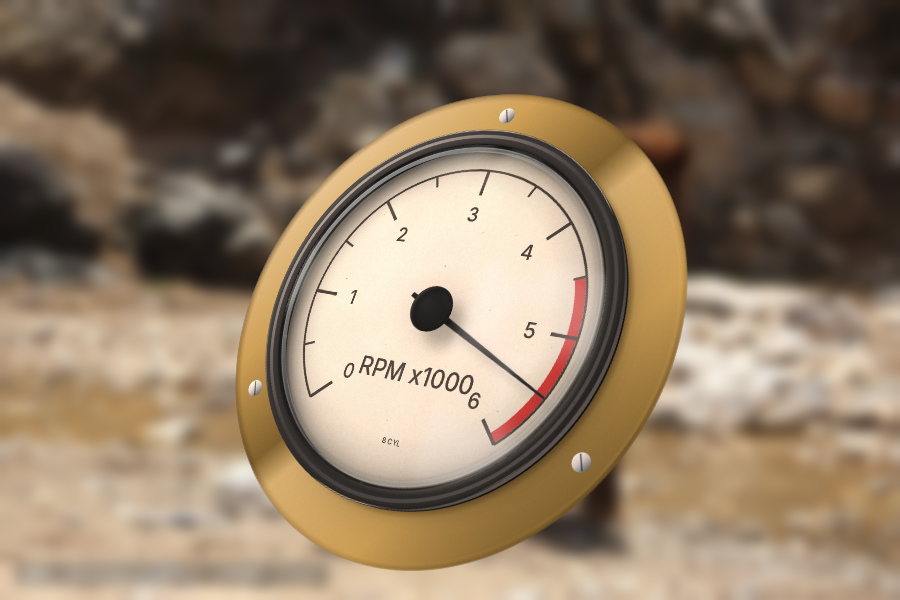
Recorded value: 5500,rpm
